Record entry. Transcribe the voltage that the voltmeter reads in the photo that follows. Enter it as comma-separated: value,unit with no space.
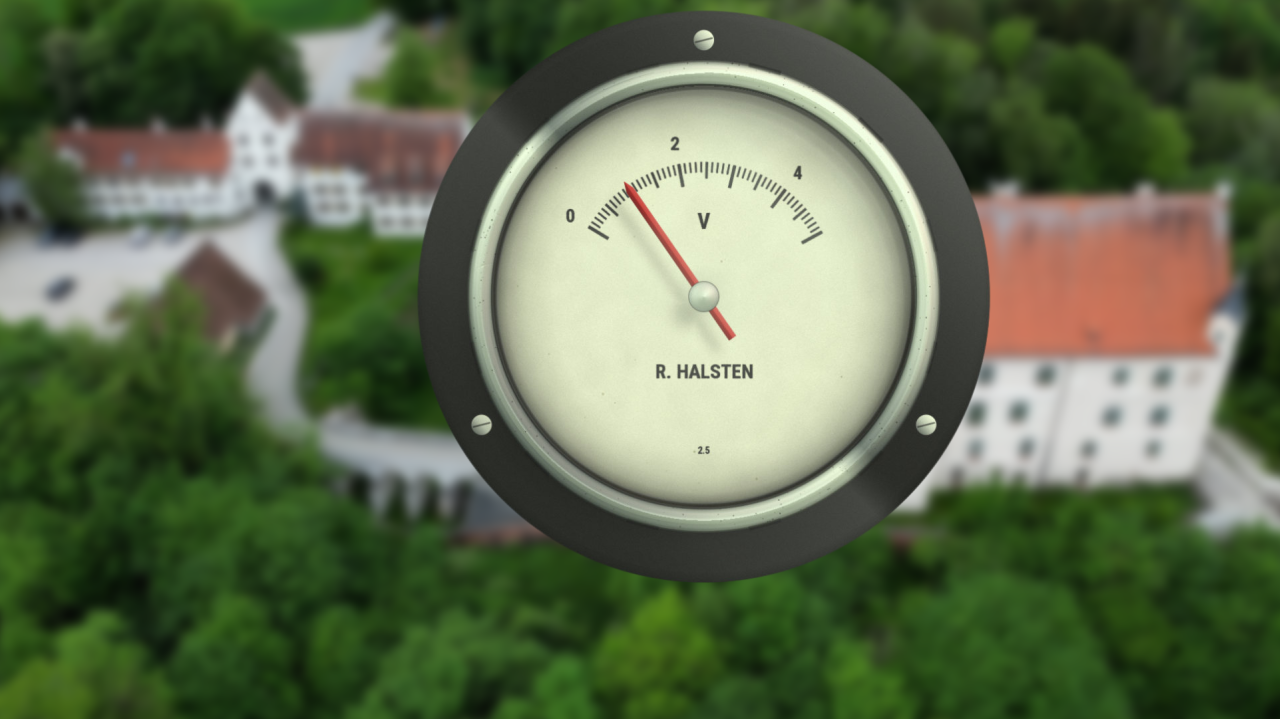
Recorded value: 1,V
